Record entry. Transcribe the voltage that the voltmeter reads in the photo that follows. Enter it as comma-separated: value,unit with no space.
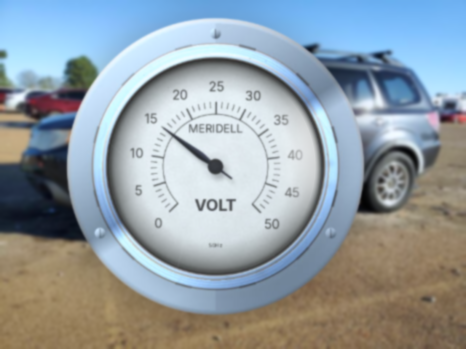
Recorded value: 15,V
